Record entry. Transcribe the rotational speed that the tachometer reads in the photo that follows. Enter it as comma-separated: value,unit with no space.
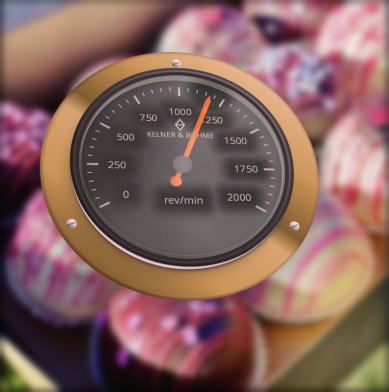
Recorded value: 1175,rpm
